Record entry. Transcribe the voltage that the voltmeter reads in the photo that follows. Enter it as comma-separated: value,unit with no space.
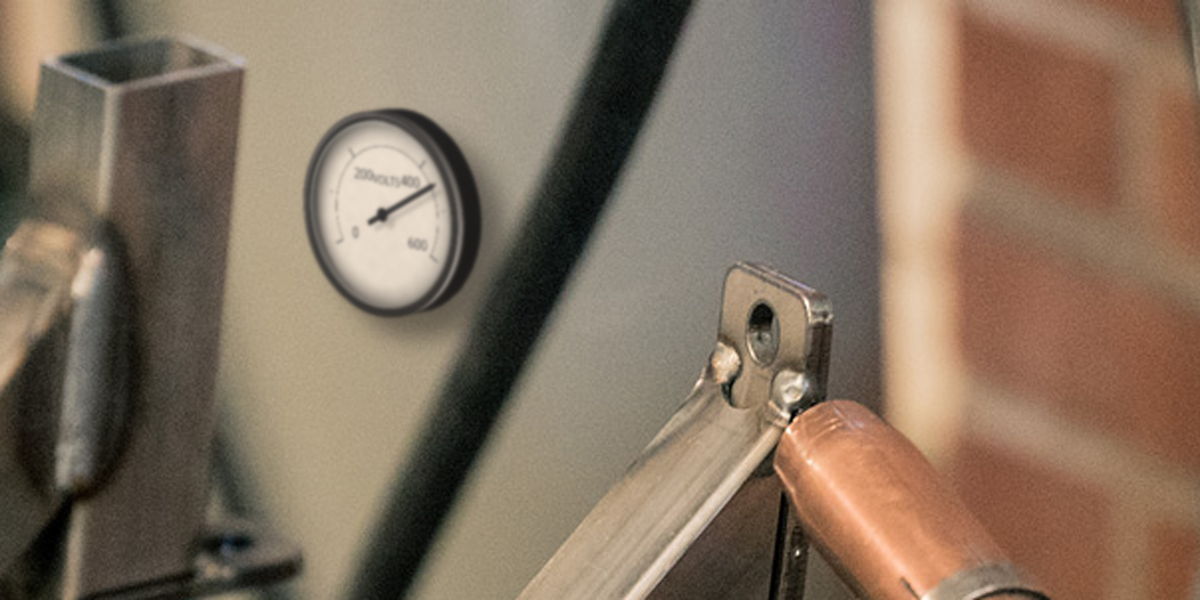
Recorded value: 450,V
